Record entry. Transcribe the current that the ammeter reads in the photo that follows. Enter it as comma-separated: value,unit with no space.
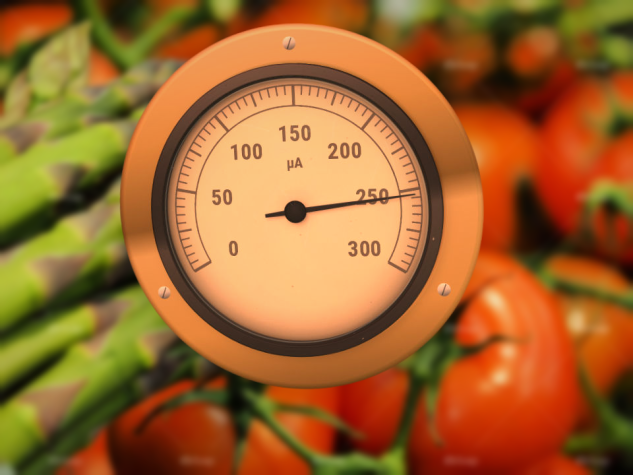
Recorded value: 252.5,µA
